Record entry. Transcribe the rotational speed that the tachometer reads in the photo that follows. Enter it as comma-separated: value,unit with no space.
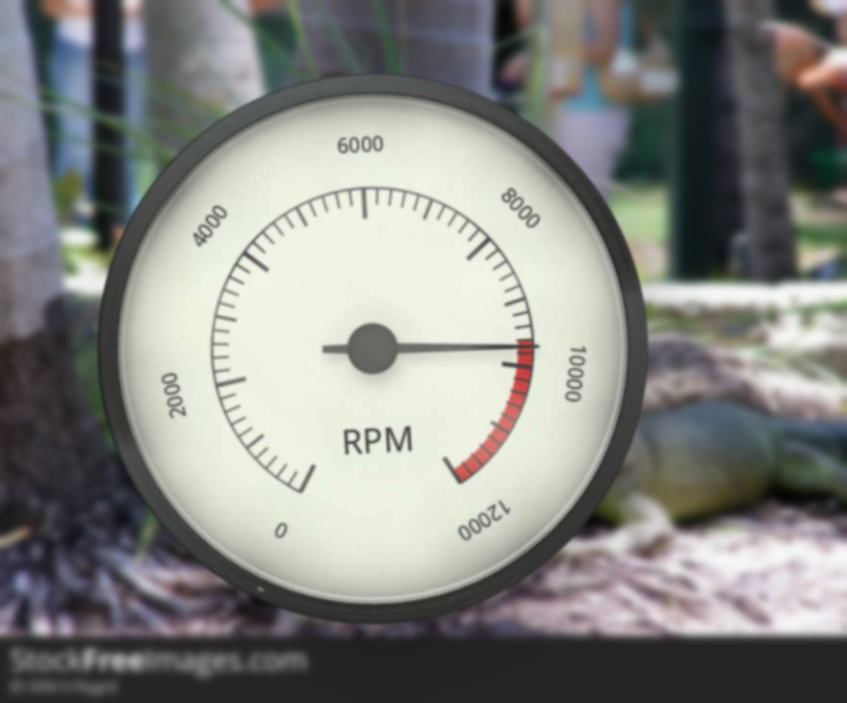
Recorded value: 9700,rpm
